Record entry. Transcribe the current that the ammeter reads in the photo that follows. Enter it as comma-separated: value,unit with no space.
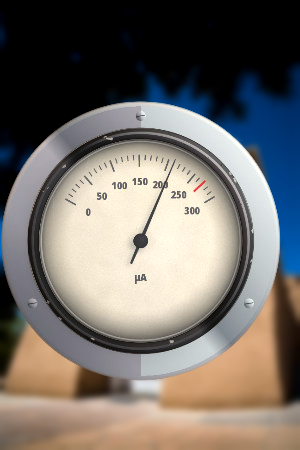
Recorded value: 210,µA
